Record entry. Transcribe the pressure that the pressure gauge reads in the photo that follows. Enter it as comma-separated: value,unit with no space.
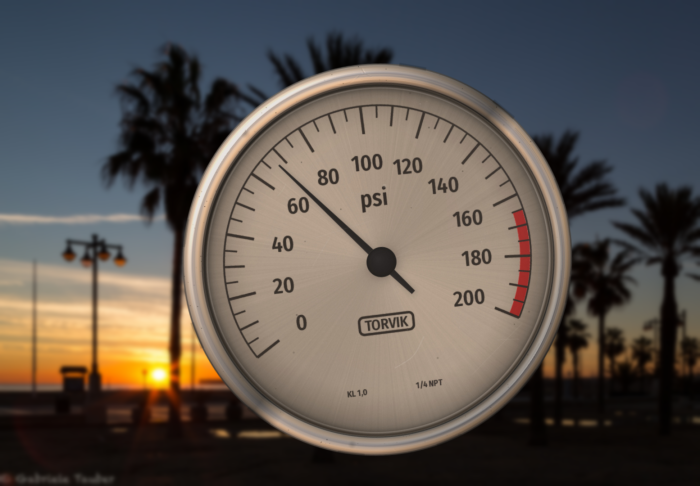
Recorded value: 67.5,psi
